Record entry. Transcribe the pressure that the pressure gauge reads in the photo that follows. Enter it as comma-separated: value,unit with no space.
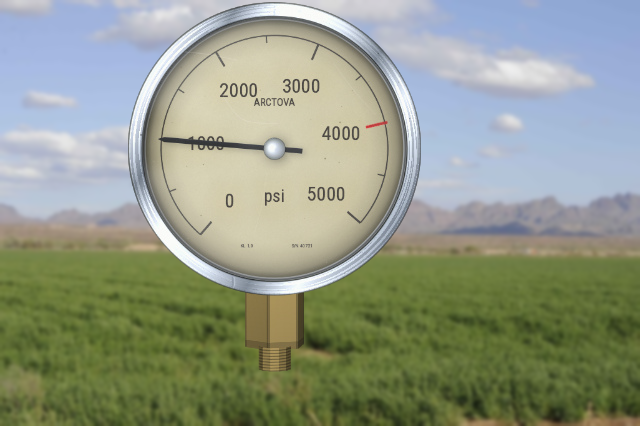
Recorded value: 1000,psi
